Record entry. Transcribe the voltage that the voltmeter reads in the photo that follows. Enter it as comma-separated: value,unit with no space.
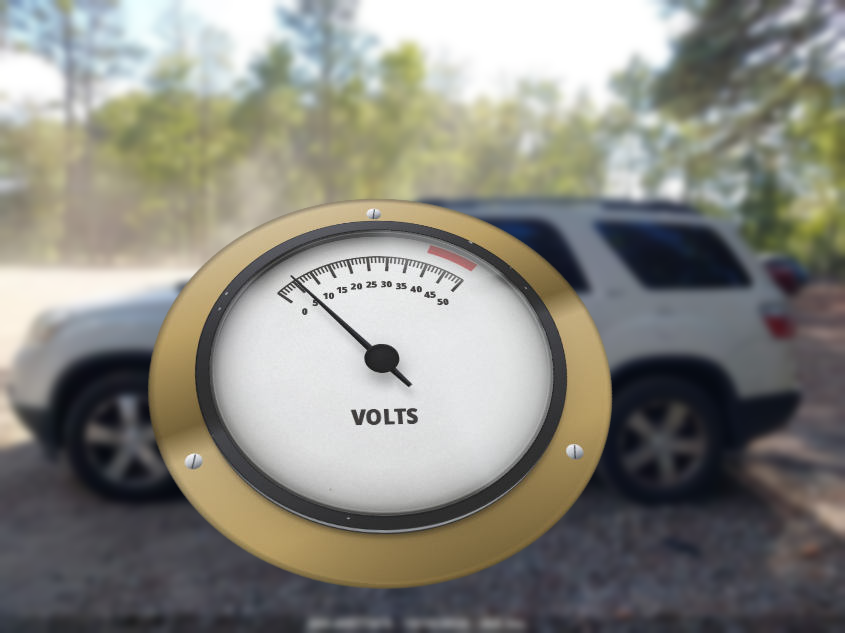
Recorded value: 5,V
